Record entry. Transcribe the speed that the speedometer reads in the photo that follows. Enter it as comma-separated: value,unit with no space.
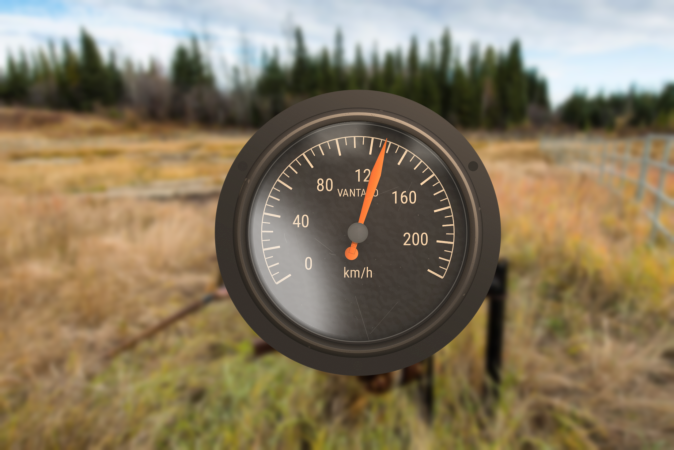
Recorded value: 127.5,km/h
